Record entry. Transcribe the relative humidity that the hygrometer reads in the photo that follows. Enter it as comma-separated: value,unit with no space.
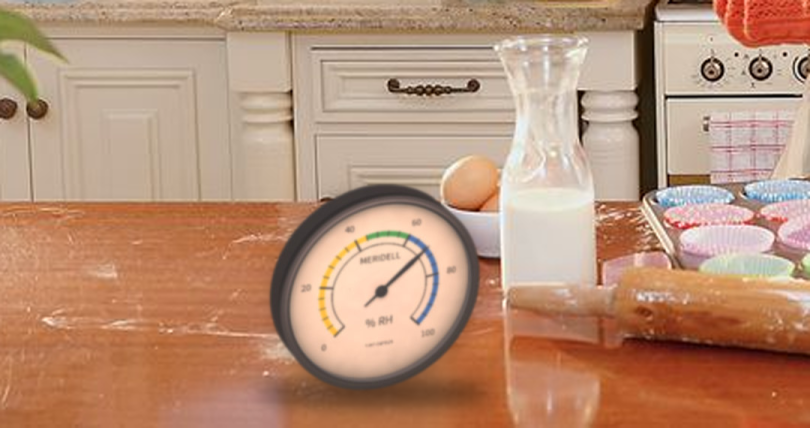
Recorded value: 68,%
